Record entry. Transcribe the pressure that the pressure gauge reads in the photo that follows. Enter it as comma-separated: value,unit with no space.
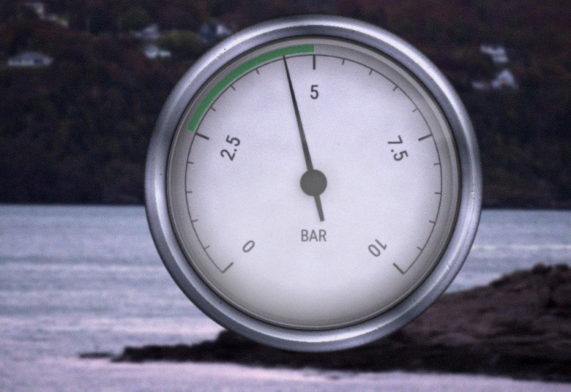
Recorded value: 4.5,bar
